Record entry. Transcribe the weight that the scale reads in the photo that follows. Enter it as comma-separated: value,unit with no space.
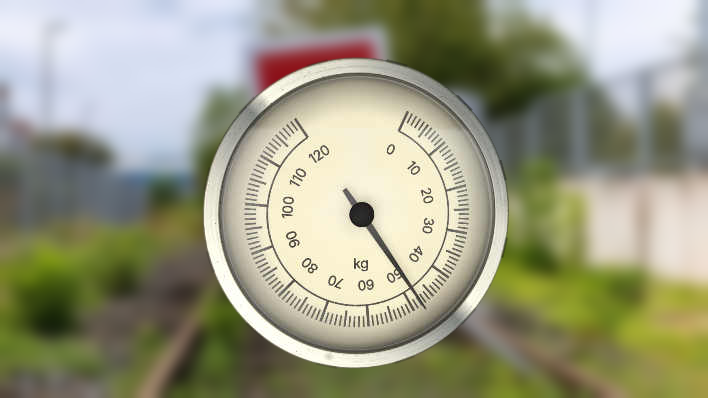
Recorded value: 48,kg
